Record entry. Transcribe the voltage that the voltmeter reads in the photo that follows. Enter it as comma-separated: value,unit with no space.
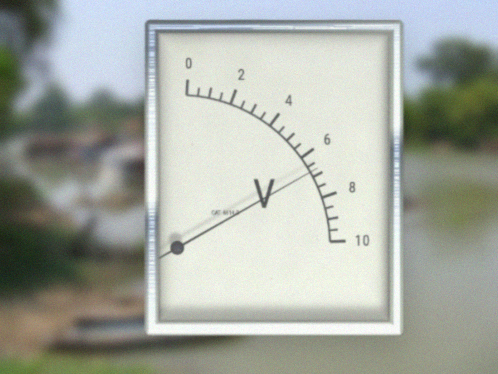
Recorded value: 6.75,V
